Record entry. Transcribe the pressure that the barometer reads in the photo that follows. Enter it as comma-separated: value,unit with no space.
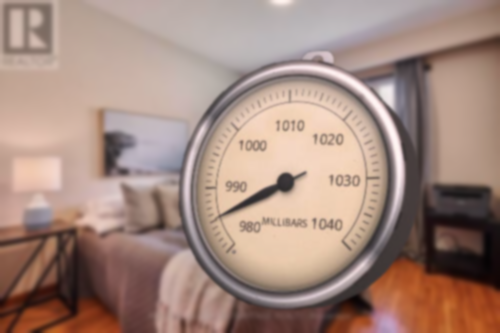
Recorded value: 985,mbar
